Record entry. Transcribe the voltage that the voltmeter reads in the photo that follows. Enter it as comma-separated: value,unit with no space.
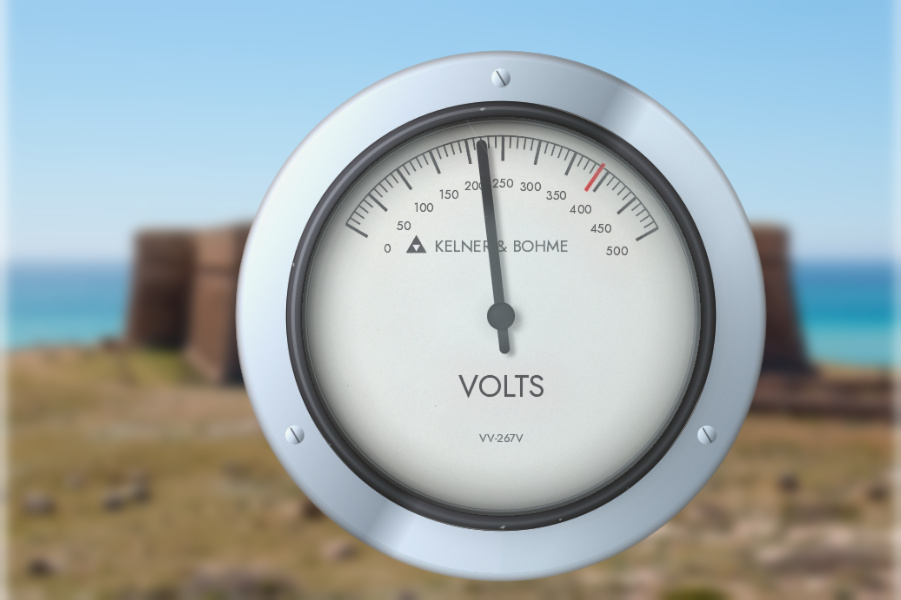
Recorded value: 220,V
